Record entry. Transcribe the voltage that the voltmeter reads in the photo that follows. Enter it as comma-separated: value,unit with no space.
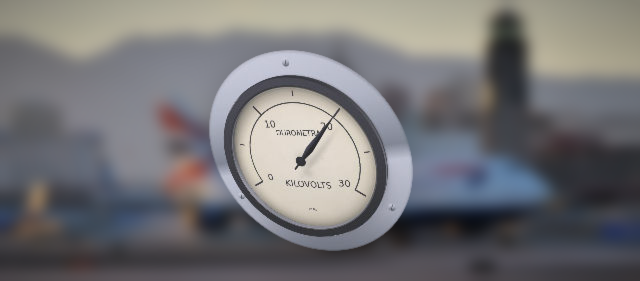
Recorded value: 20,kV
